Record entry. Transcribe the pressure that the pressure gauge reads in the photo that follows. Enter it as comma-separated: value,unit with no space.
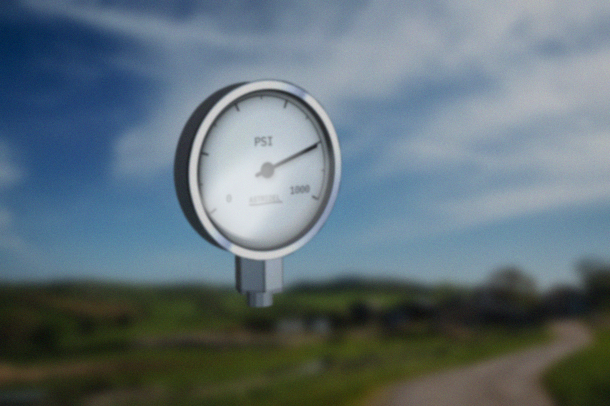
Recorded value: 800,psi
